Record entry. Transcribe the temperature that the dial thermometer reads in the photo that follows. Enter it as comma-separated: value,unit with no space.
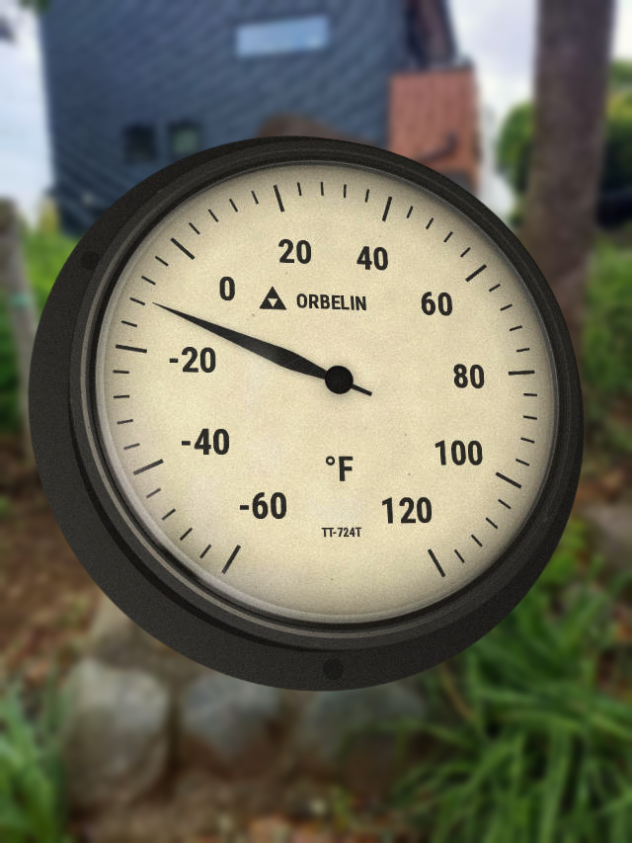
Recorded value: -12,°F
